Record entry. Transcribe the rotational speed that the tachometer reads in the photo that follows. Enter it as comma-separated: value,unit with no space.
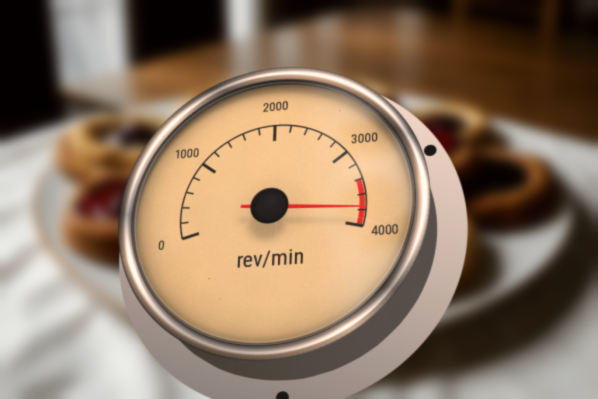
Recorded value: 3800,rpm
